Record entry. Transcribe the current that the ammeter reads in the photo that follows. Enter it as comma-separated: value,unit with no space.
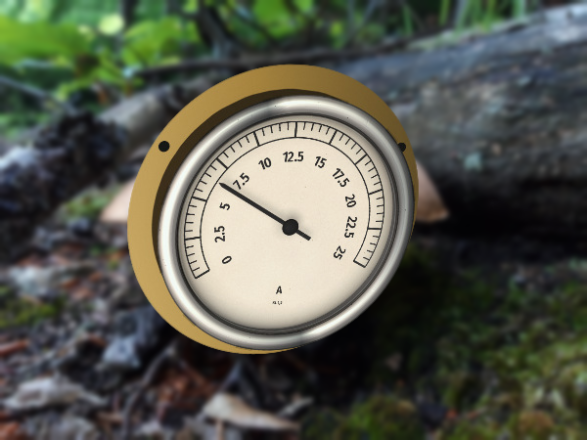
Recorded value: 6.5,A
